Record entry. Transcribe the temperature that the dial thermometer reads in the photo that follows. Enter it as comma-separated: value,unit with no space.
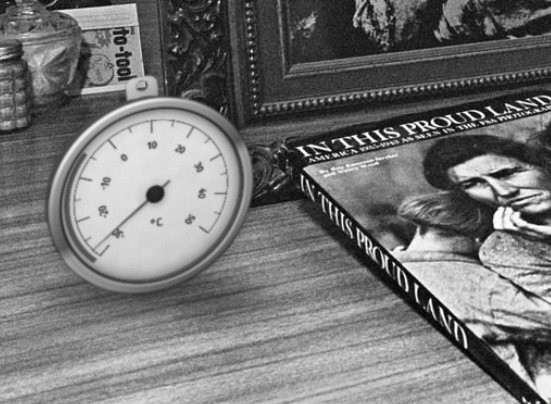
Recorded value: -27.5,°C
